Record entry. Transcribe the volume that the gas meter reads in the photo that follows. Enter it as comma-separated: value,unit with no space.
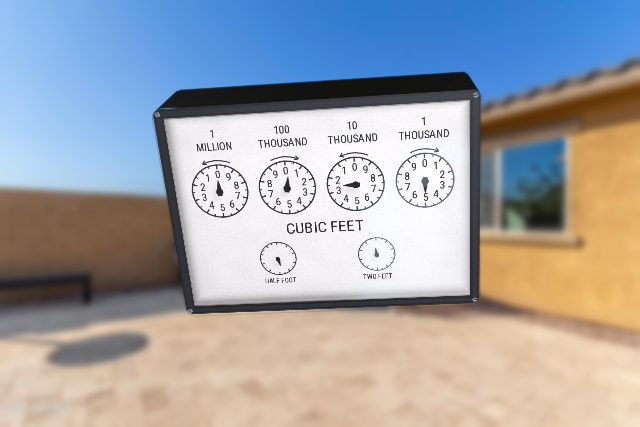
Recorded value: 2500,ft³
